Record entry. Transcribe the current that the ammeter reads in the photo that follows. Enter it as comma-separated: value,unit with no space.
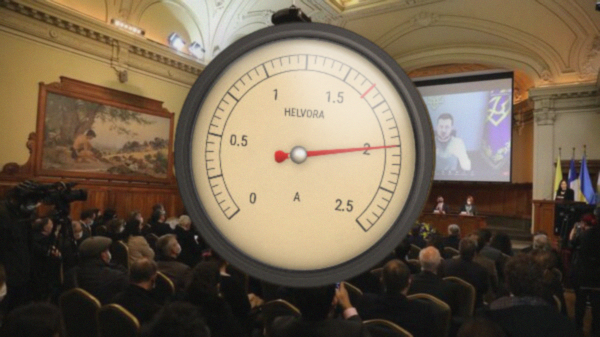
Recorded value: 2,A
